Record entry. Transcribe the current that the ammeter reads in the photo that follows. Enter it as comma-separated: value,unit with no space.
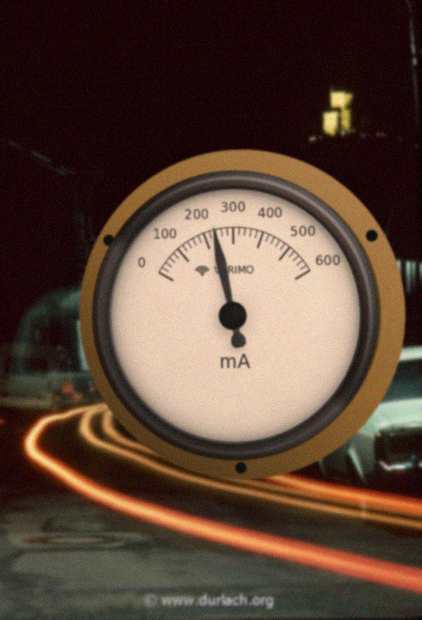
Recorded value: 240,mA
